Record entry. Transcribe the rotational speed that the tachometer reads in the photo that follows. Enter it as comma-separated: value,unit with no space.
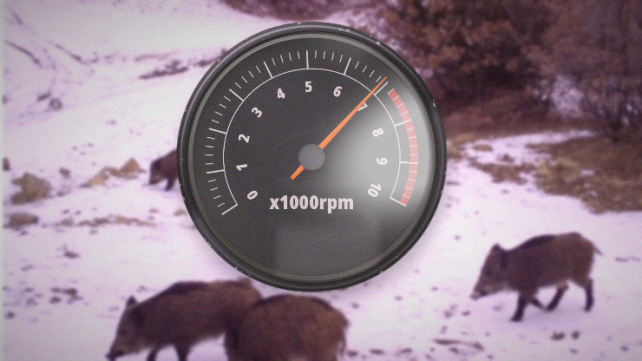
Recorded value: 6900,rpm
